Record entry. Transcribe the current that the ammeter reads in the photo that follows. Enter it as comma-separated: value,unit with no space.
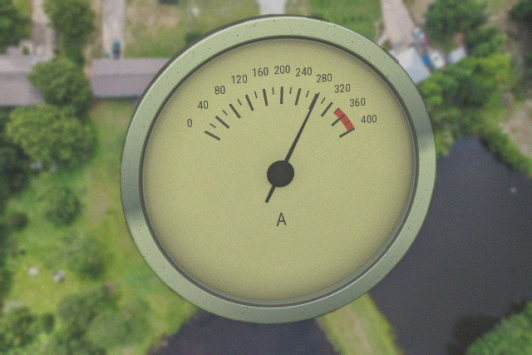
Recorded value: 280,A
